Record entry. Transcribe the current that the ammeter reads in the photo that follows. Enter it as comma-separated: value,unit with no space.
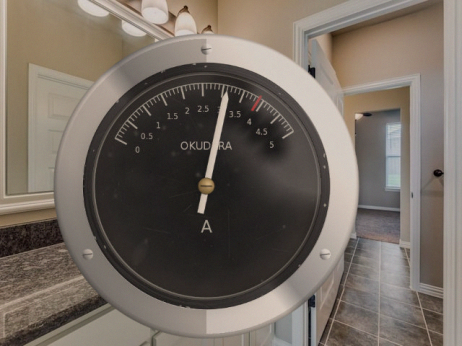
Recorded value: 3.1,A
